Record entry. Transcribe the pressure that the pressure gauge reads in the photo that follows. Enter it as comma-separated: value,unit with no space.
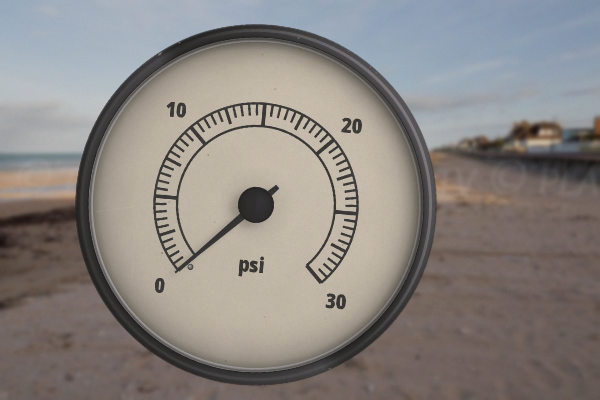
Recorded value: 0,psi
